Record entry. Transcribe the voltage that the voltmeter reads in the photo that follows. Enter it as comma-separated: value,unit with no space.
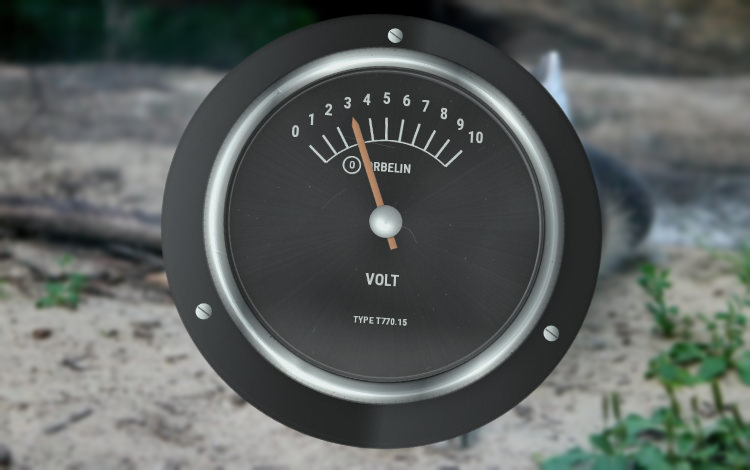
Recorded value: 3,V
